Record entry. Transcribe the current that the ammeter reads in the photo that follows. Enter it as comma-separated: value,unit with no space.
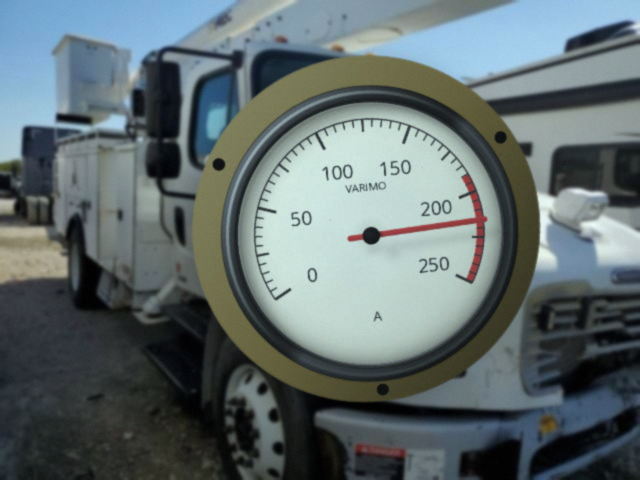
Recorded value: 215,A
